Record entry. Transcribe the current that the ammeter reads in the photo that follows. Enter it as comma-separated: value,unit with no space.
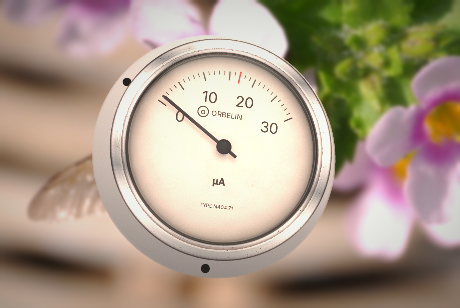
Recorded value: 1,µA
